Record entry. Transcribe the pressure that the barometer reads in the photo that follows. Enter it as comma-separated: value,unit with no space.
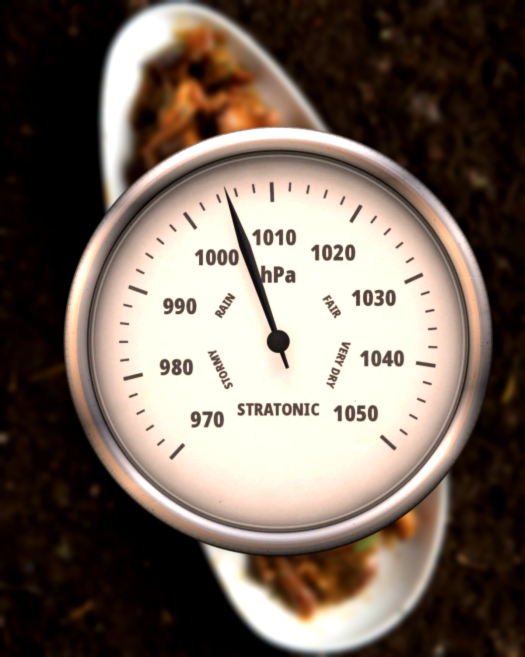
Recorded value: 1005,hPa
